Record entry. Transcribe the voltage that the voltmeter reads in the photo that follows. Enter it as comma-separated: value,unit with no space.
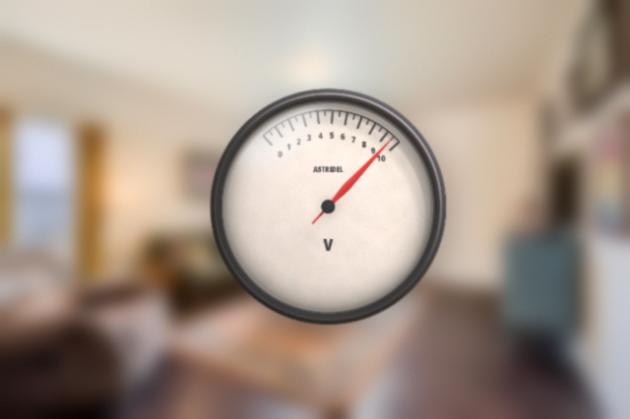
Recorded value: 9.5,V
